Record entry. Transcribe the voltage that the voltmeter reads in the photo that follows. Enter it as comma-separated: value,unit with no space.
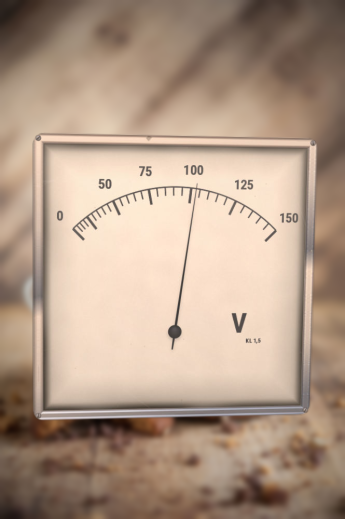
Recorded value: 102.5,V
